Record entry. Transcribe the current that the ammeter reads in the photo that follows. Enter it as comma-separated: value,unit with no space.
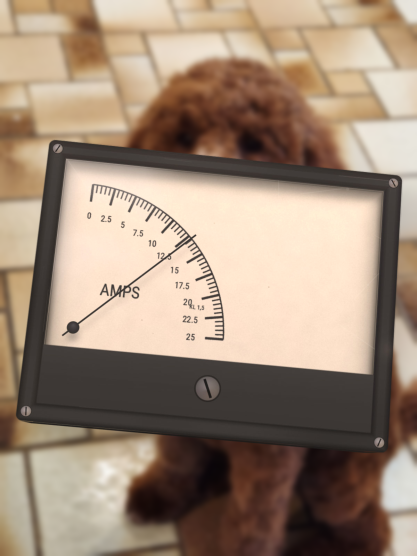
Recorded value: 13,A
